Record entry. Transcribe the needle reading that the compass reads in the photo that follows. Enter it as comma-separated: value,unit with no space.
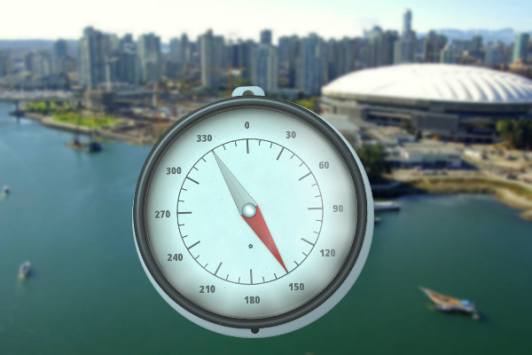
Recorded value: 150,°
